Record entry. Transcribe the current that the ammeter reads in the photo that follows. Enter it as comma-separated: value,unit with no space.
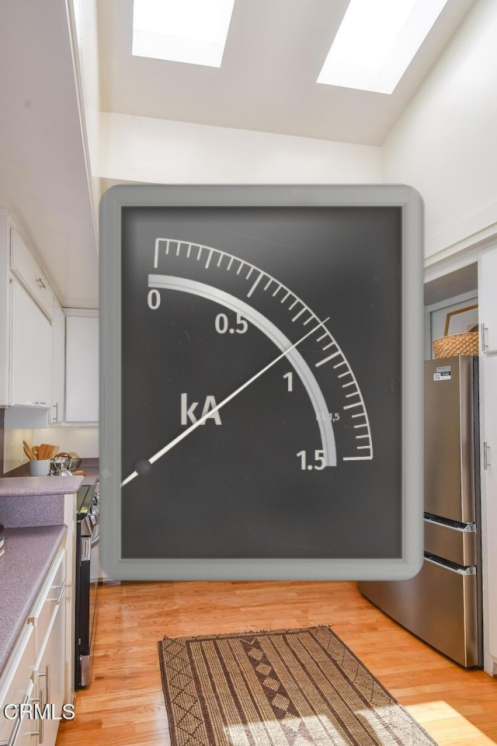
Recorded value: 0.85,kA
